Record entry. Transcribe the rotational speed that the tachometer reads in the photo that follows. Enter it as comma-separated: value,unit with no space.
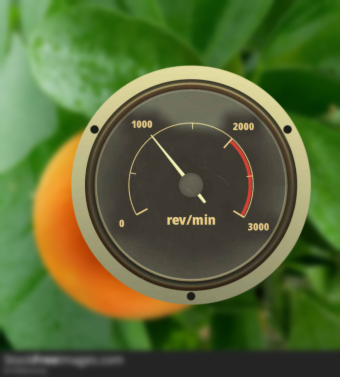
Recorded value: 1000,rpm
